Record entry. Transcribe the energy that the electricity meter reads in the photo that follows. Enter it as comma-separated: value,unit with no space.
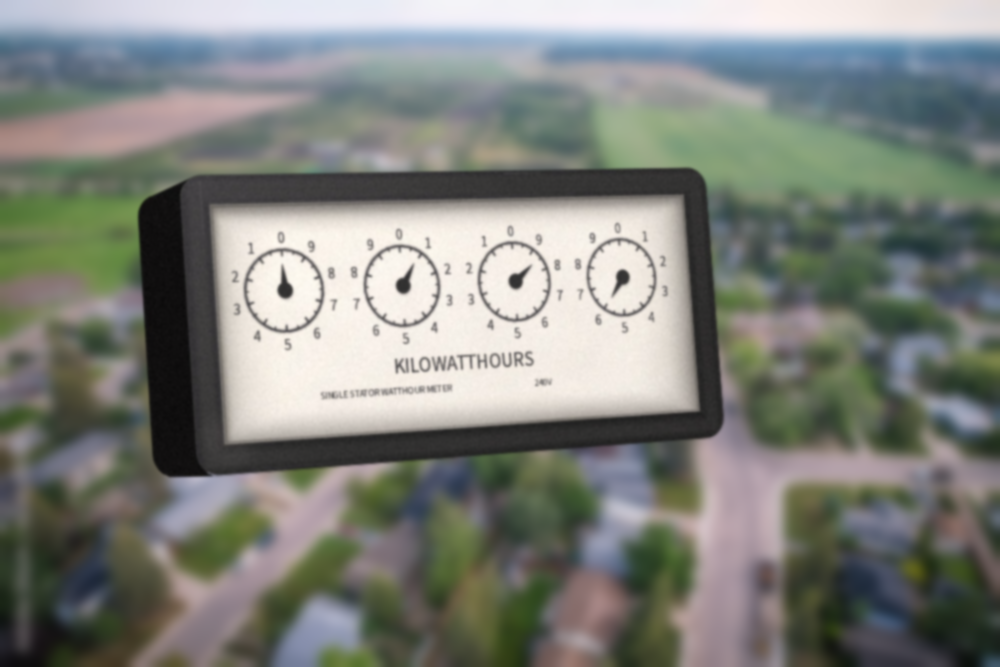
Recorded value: 86,kWh
